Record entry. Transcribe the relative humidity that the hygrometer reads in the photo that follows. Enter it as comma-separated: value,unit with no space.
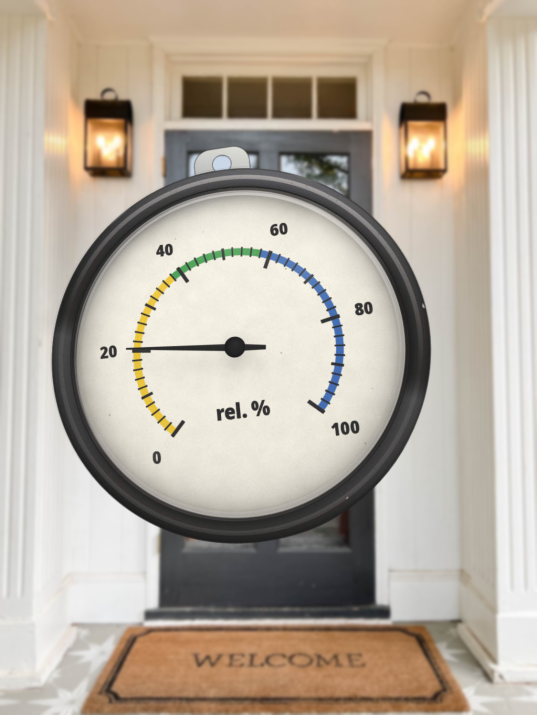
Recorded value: 20,%
